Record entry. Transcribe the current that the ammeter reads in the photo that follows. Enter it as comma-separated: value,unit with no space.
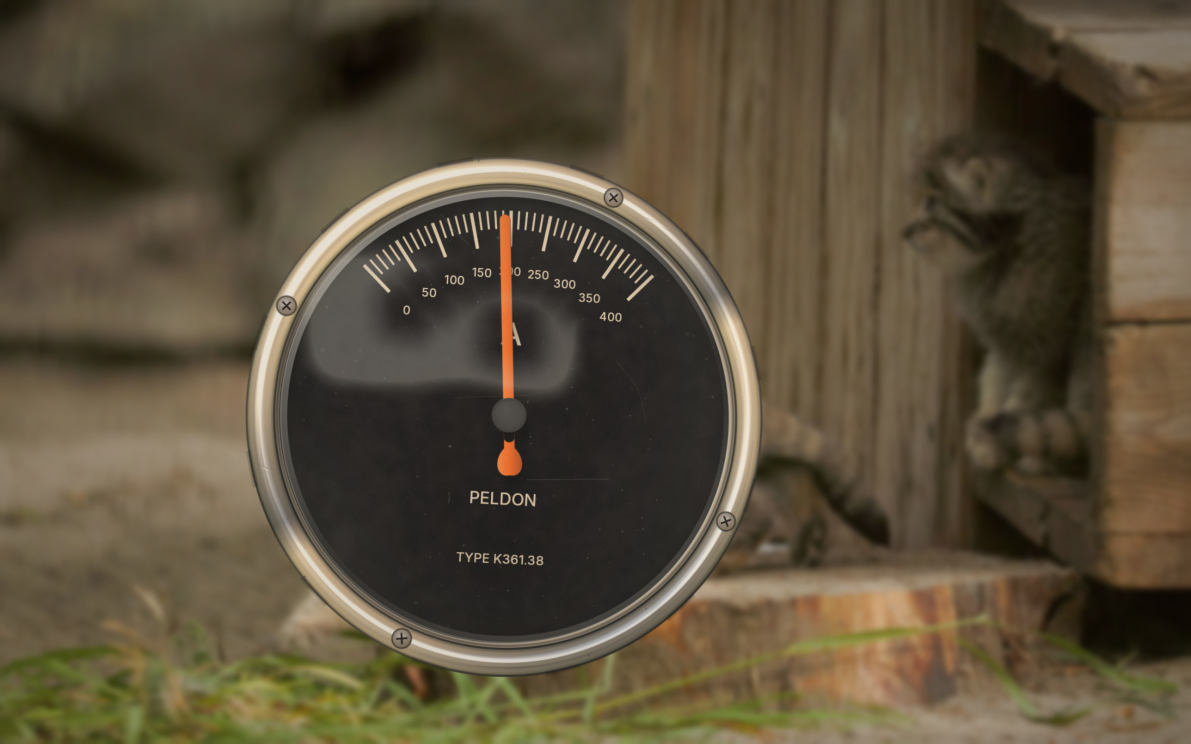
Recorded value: 190,A
